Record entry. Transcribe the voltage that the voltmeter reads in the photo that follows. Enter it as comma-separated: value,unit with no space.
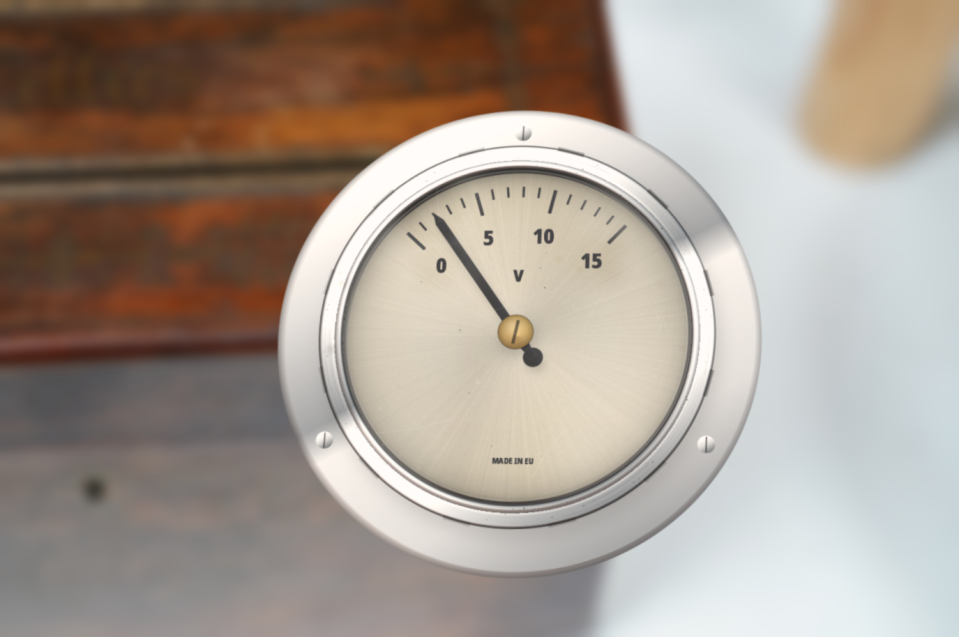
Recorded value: 2,V
